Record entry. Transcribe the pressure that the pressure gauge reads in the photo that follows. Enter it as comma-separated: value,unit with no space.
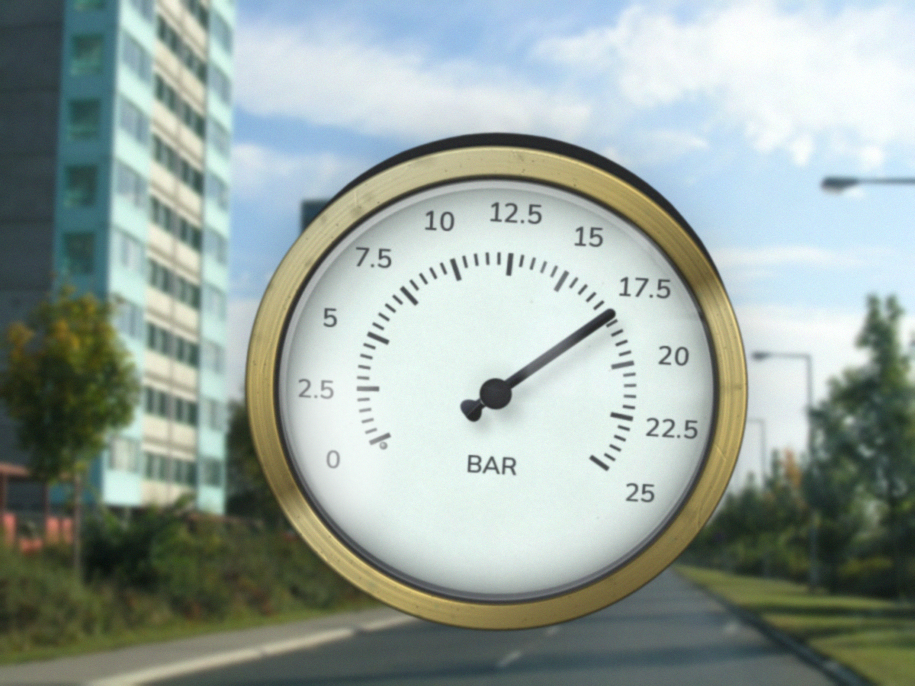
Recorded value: 17.5,bar
